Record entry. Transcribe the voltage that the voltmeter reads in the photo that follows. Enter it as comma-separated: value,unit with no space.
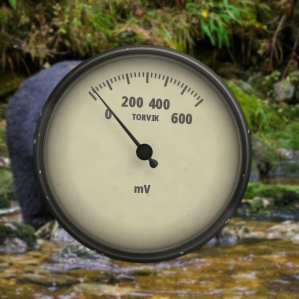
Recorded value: 20,mV
